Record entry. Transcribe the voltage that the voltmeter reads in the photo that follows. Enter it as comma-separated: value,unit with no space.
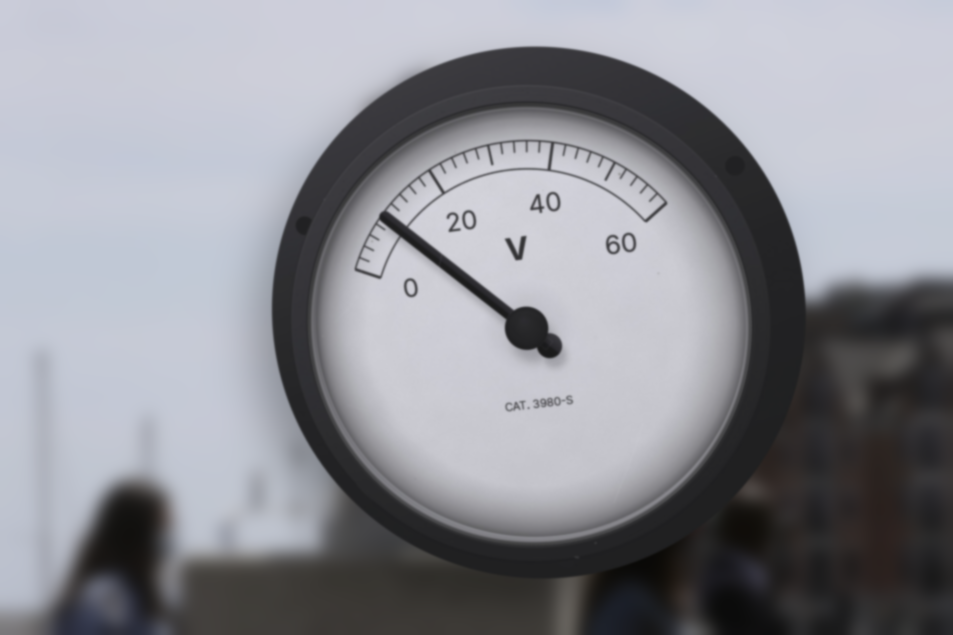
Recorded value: 10,V
